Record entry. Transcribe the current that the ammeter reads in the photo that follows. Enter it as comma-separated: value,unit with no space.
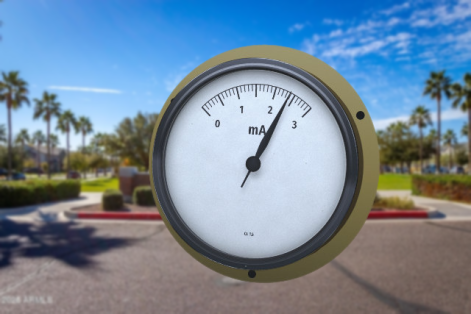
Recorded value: 2.4,mA
